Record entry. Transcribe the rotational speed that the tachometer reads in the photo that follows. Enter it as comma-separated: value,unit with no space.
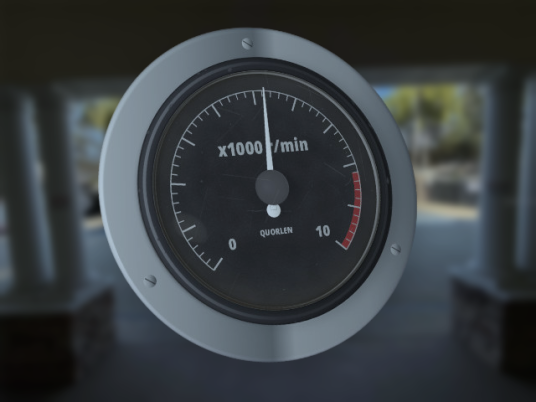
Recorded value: 5200,rpm
